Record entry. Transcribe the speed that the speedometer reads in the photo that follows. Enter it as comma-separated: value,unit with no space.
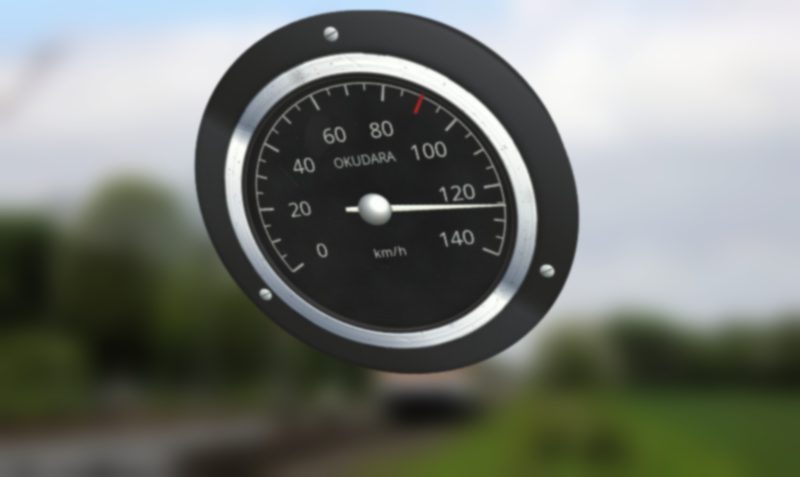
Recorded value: 125,km/h
